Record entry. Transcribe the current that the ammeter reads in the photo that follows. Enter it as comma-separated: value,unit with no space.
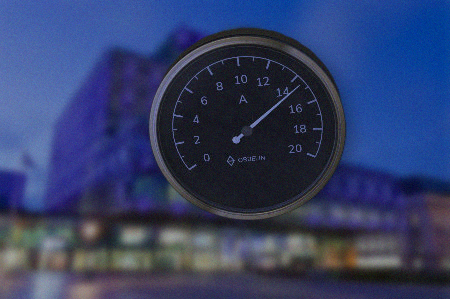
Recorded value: 14.5,A
